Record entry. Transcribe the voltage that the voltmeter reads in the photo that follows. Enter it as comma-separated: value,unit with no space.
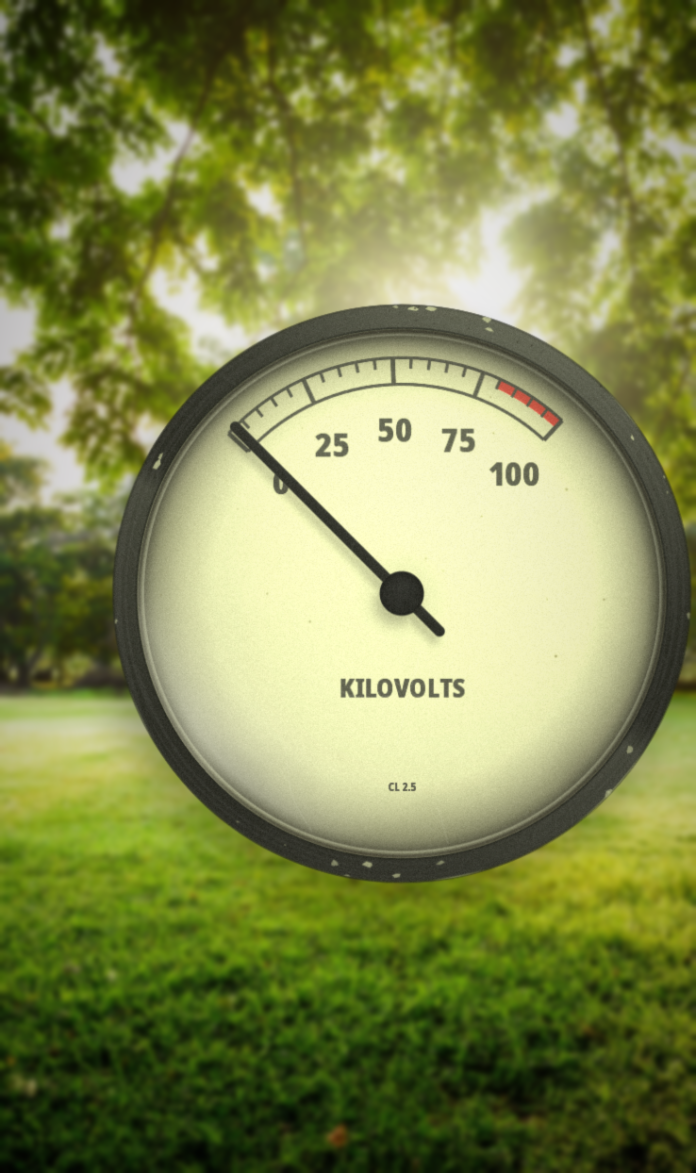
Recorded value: 2.5,kV
